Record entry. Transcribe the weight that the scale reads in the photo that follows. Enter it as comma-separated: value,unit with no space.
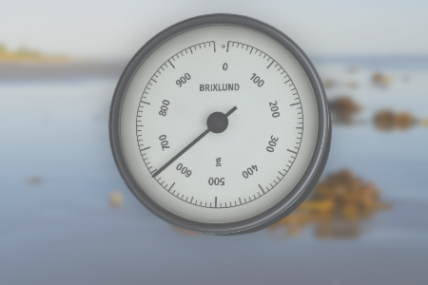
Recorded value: 640,g
